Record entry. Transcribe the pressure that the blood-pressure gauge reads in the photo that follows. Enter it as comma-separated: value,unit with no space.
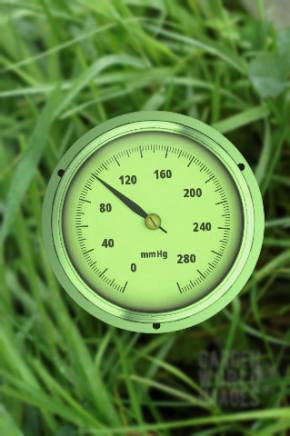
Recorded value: 100,mmHg
